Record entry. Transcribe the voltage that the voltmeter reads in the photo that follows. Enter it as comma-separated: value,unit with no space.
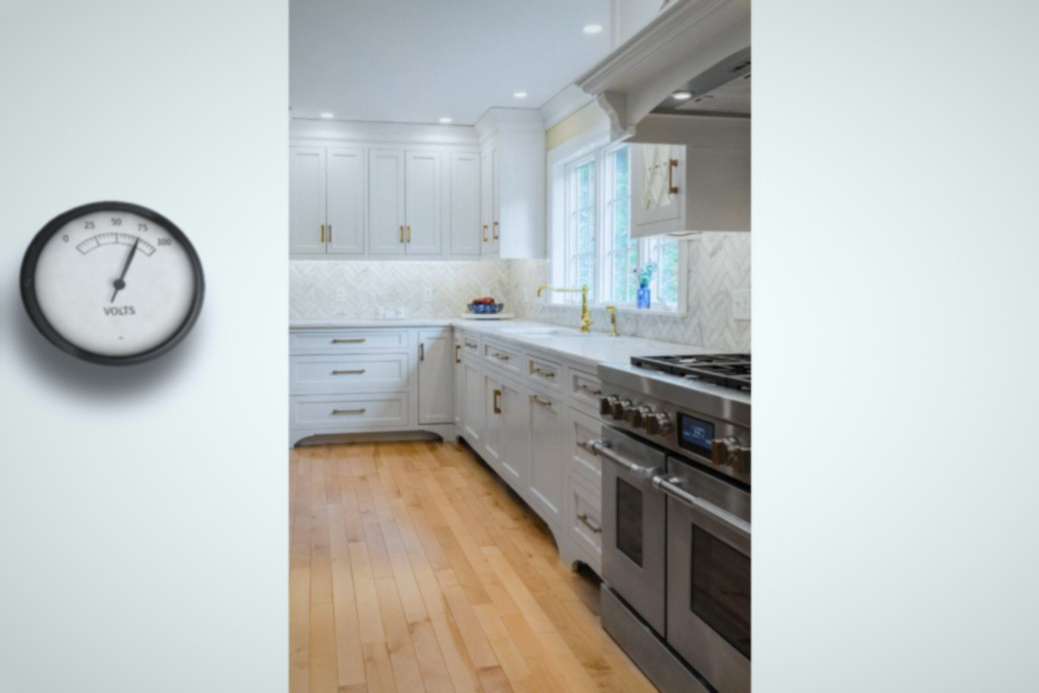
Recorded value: 75,V
